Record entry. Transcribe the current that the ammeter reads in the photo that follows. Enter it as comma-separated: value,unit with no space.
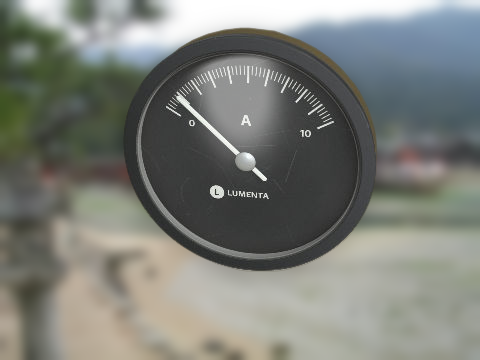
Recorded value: 1,A
